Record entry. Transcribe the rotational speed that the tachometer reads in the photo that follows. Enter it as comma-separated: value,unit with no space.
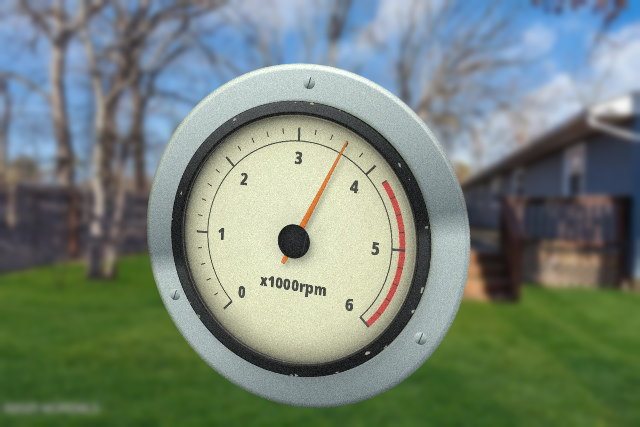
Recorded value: 3600,rpm
